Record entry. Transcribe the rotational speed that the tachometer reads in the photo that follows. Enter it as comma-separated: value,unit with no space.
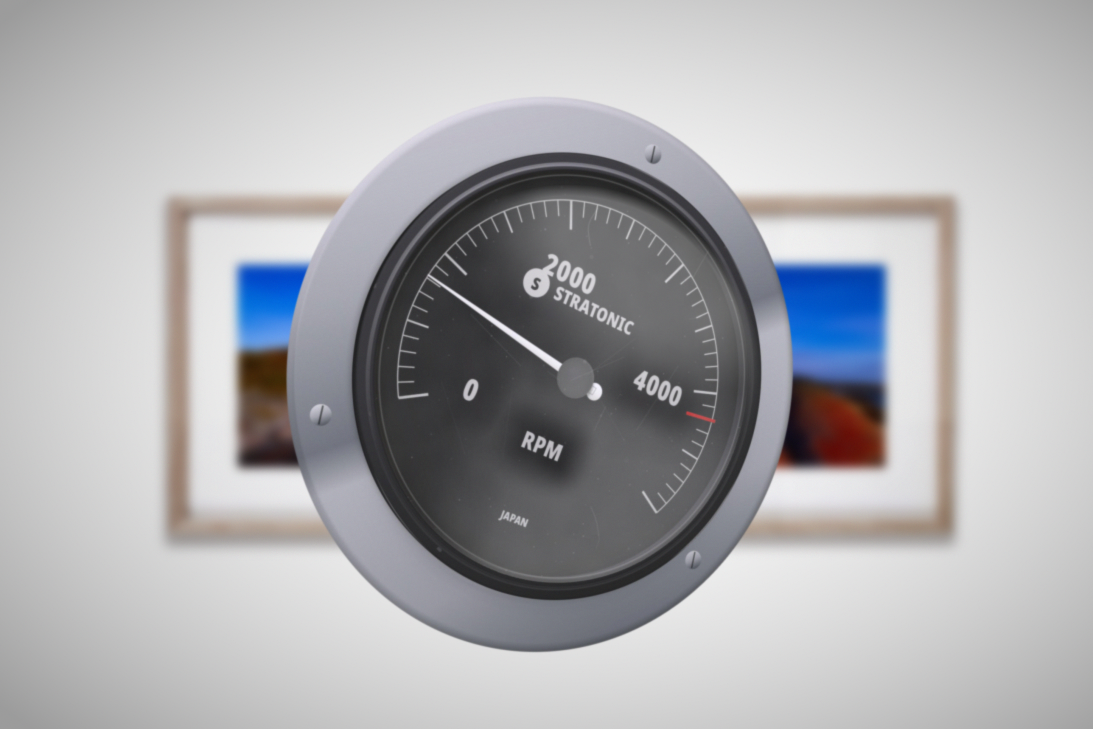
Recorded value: 800,rpm
